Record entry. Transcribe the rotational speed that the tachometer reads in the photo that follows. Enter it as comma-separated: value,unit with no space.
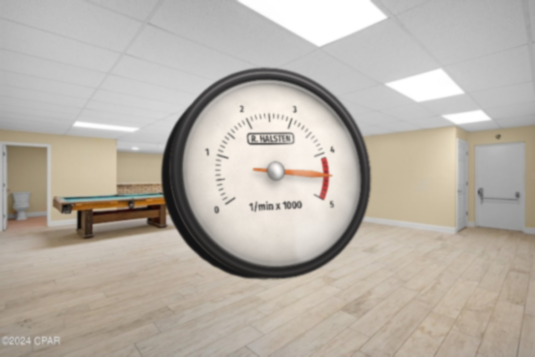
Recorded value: 4500,rpm
